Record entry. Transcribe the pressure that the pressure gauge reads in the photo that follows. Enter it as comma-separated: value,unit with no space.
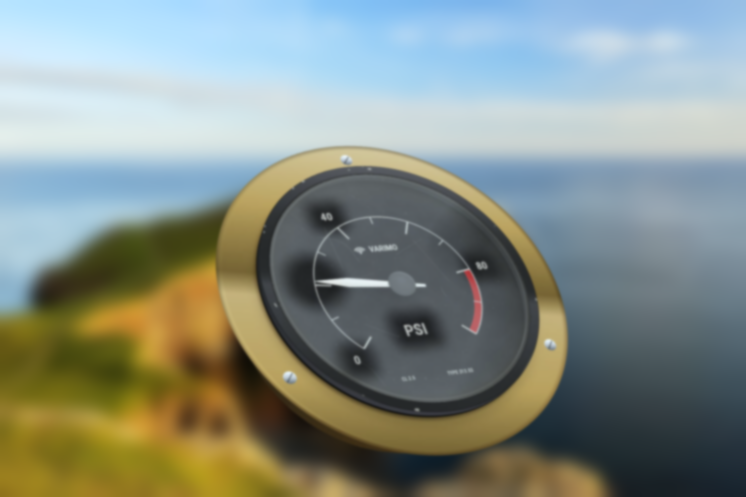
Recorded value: 20,psi
